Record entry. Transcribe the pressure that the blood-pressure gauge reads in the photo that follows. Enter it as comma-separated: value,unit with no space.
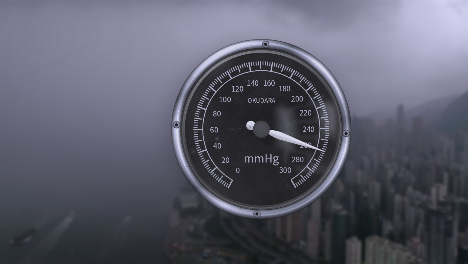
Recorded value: 260,mmHg
